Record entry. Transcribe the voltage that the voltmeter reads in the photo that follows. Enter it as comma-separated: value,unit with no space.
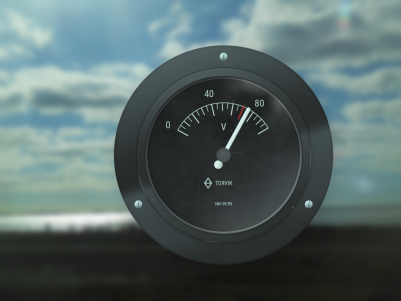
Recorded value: 75,V
